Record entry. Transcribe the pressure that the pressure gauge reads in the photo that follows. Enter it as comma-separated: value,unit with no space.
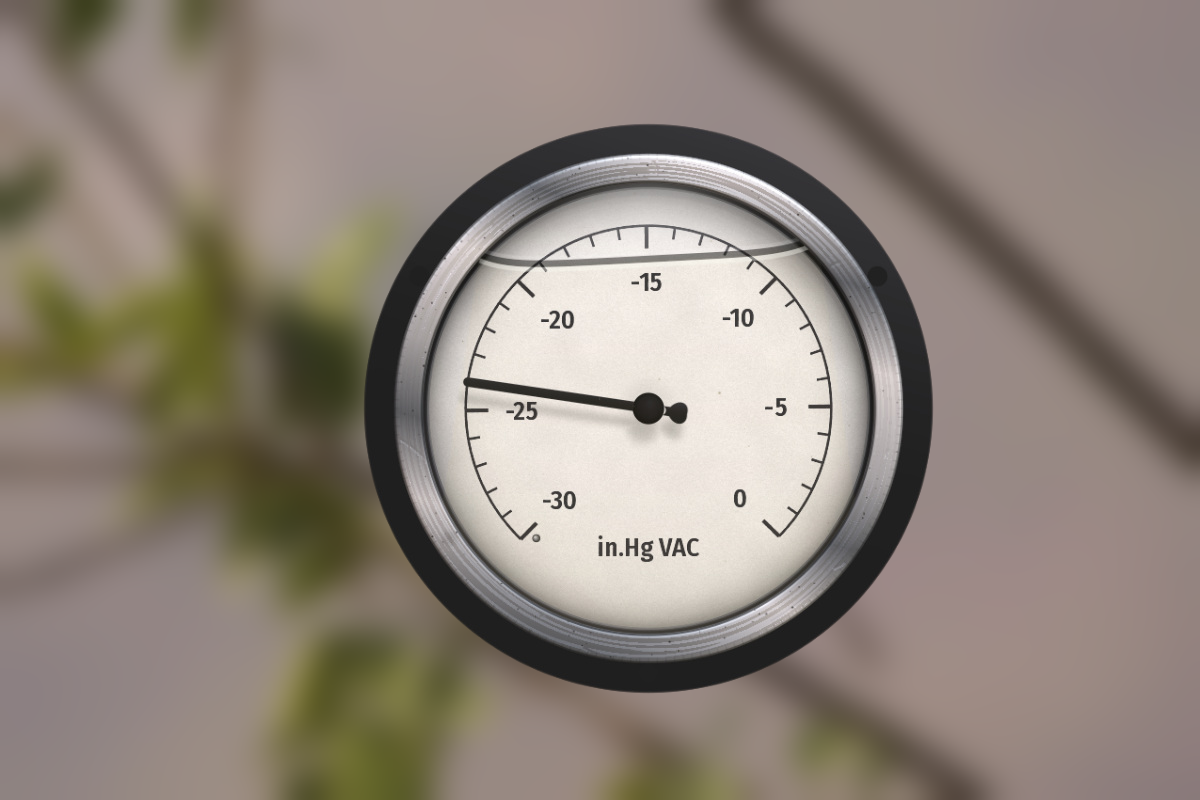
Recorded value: -24,inHg
